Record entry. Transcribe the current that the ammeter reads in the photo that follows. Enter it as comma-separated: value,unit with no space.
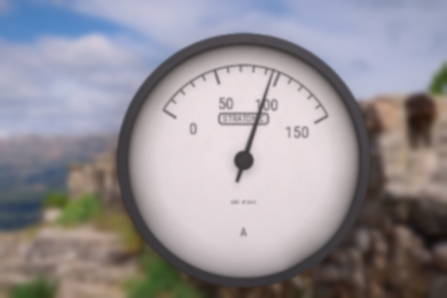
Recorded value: 95,A
